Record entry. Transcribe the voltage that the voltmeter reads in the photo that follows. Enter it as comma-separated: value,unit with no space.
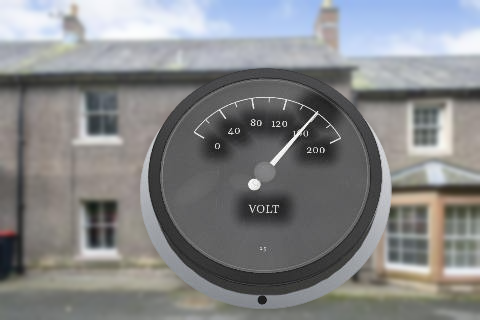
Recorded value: 160,V
